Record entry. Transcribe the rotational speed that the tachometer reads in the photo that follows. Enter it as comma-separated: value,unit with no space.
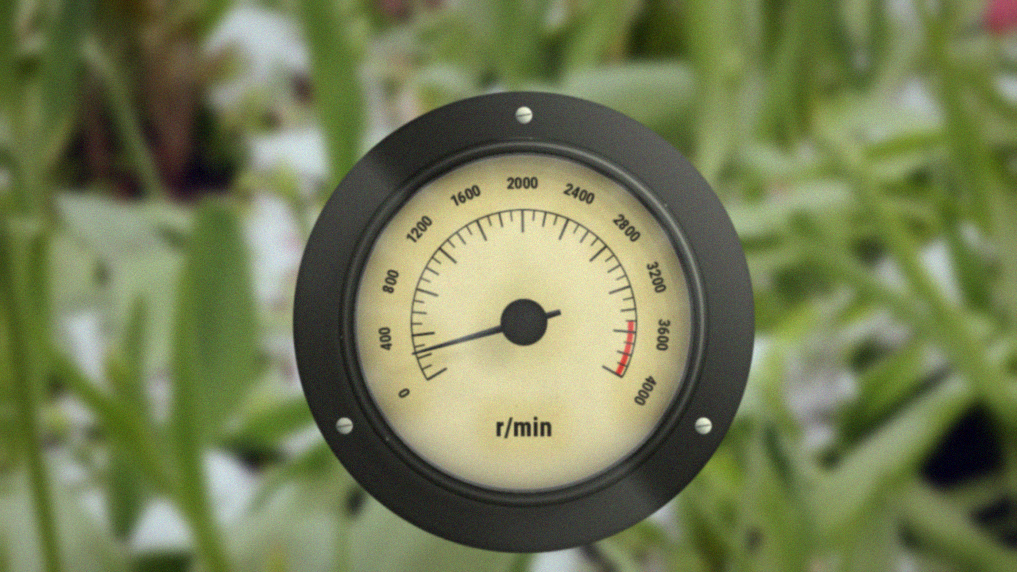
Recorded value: 250,rpm
